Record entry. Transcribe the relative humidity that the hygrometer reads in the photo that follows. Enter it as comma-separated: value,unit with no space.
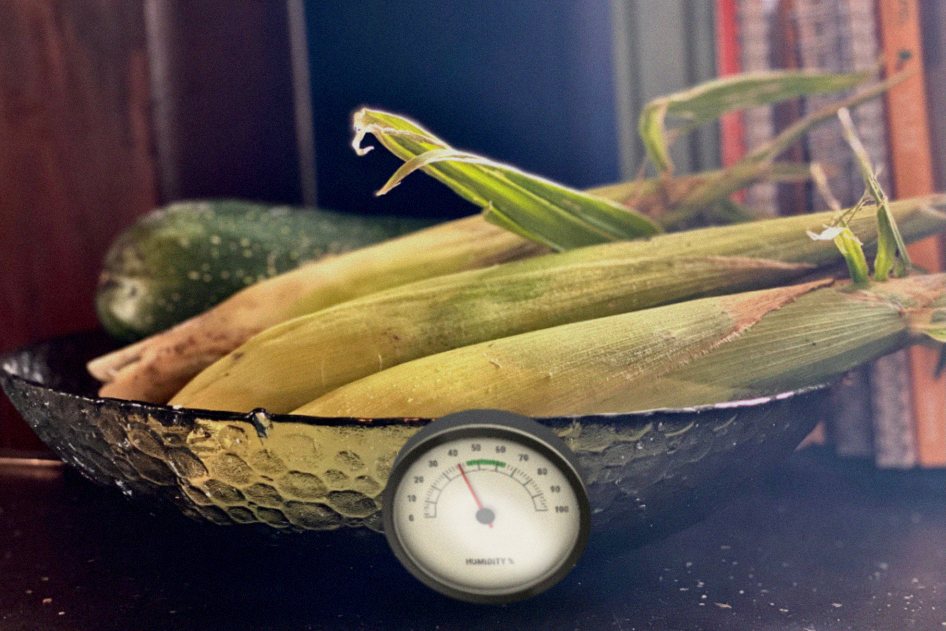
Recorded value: 40,%
